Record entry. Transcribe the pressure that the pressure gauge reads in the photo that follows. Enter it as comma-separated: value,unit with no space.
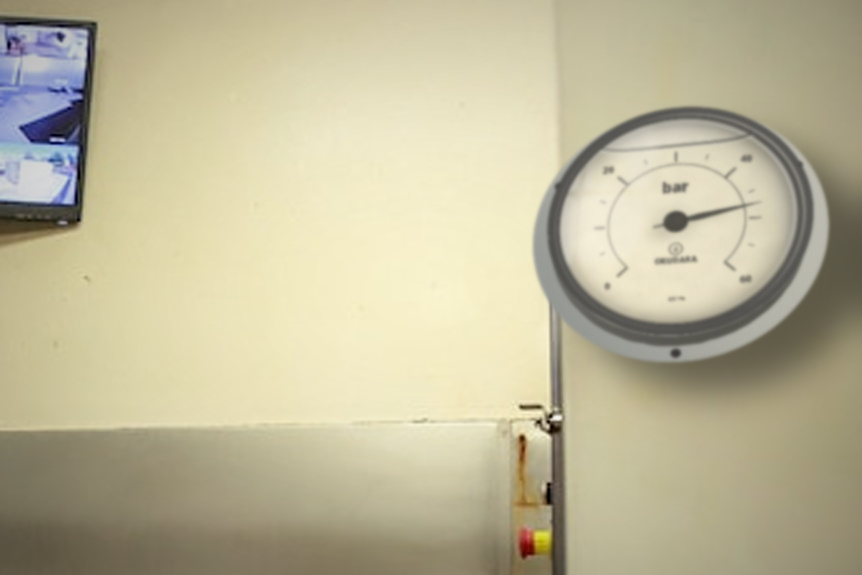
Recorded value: 47.5,bar
